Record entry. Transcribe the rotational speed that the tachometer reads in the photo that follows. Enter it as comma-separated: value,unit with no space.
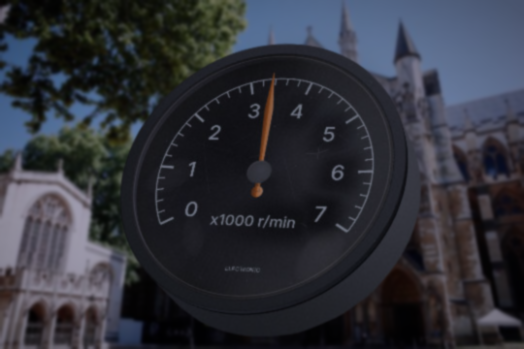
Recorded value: 3400,rpm
